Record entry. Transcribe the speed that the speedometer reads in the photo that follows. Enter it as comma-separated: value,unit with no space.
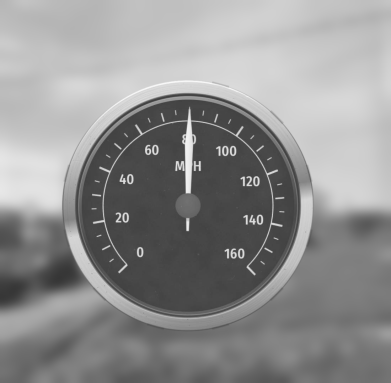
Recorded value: 80,mph
